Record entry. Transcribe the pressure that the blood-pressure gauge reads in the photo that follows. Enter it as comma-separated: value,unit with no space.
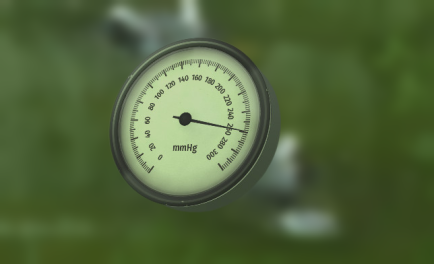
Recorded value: 260,mmHg
